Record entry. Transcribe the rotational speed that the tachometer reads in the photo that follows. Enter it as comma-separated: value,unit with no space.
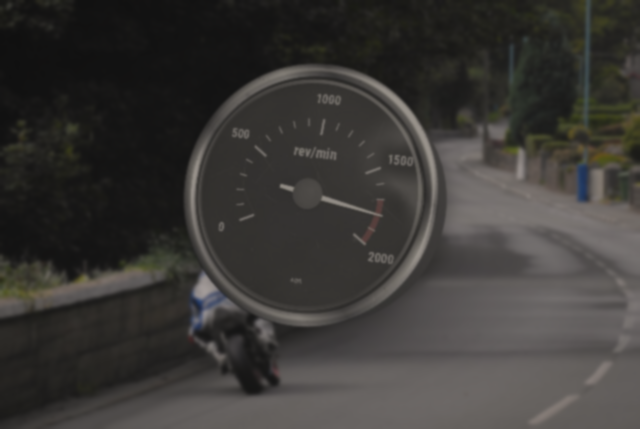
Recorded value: 1800,rpm
